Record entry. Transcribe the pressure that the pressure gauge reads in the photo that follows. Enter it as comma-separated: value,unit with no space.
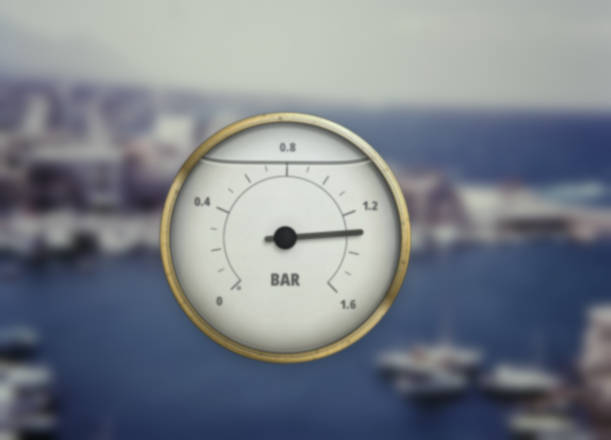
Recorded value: 1.3,bar
